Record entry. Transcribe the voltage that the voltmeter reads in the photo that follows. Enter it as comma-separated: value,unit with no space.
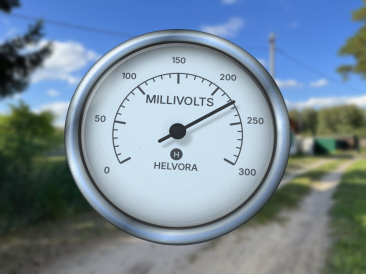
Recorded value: 225,mV
